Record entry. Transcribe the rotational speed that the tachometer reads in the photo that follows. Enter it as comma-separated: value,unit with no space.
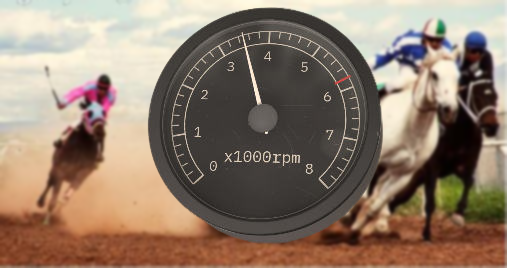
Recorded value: 3500,rpm
